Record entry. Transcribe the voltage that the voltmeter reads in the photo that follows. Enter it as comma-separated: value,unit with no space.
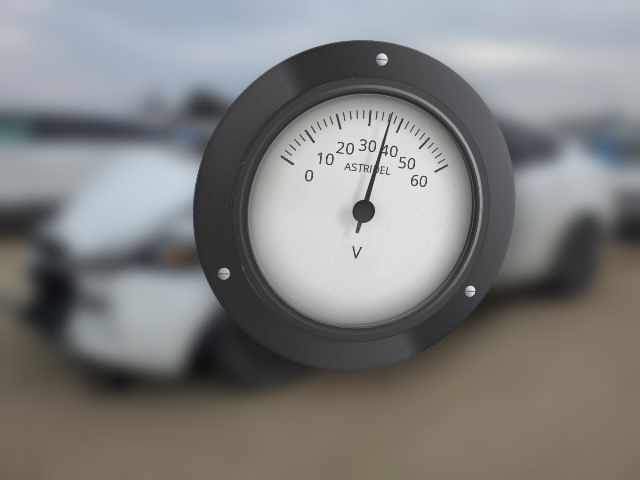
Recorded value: 36,V
